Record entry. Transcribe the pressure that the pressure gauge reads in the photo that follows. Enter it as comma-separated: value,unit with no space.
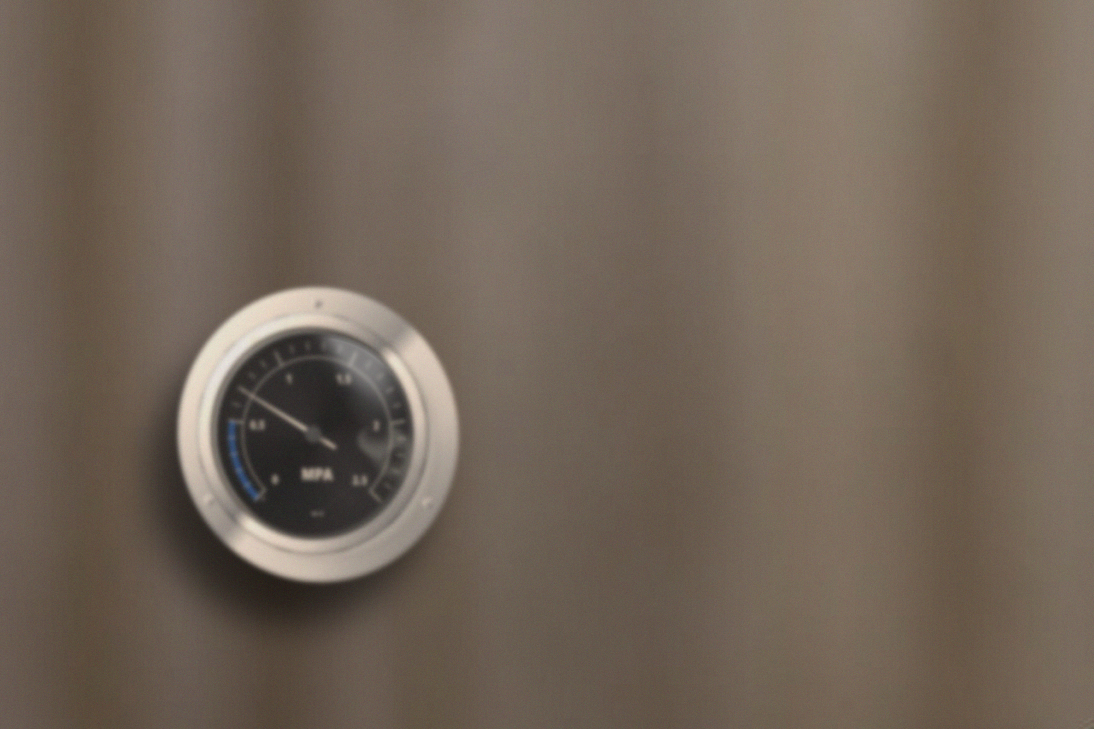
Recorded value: 0.7,MPa
